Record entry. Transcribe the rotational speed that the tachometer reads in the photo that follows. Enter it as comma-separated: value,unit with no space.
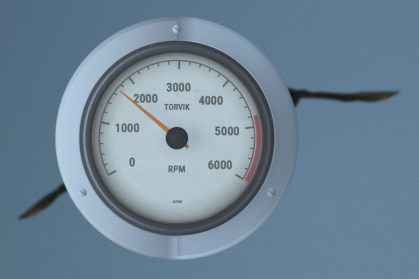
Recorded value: 1700,rpm
